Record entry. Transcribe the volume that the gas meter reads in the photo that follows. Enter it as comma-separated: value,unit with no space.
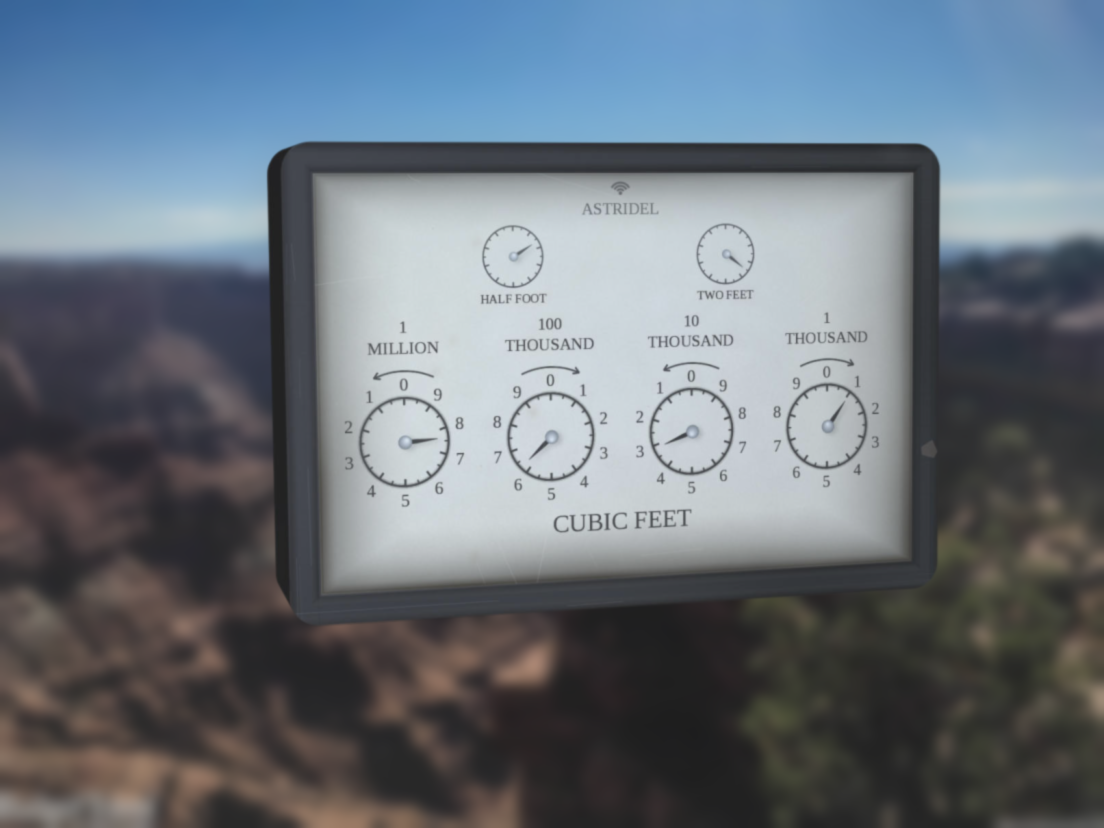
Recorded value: 763100,ft³
